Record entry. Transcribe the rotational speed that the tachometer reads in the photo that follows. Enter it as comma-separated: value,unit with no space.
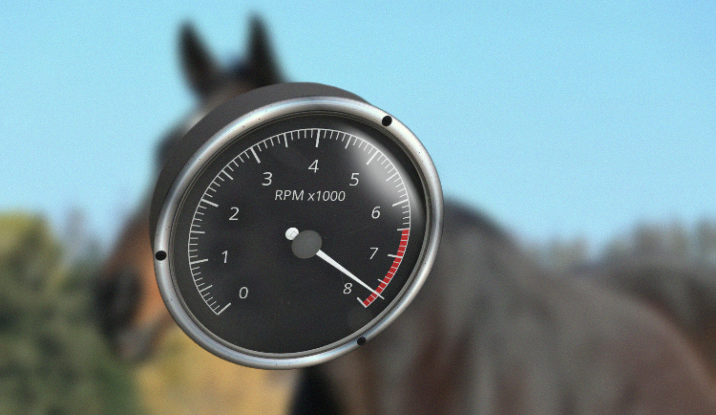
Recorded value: 7700,rpm
